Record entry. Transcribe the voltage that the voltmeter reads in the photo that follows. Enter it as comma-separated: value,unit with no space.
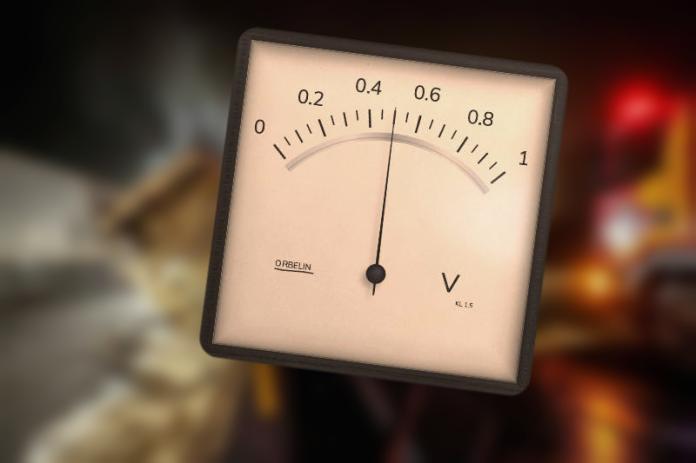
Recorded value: 0.5,V
